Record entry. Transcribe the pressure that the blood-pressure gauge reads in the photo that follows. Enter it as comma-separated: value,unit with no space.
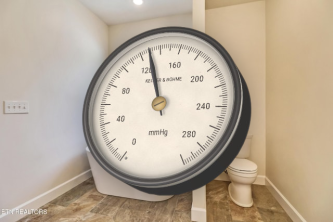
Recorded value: 130,mmHg
